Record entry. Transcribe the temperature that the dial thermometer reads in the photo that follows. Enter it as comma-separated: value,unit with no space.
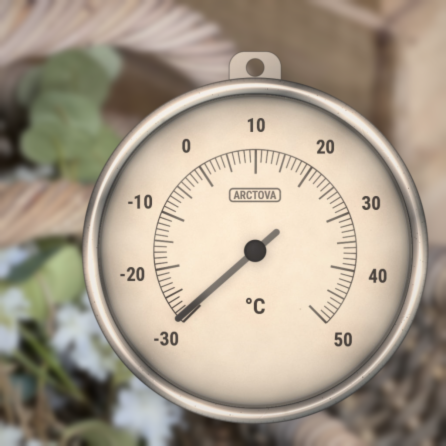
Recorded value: -29,°C
